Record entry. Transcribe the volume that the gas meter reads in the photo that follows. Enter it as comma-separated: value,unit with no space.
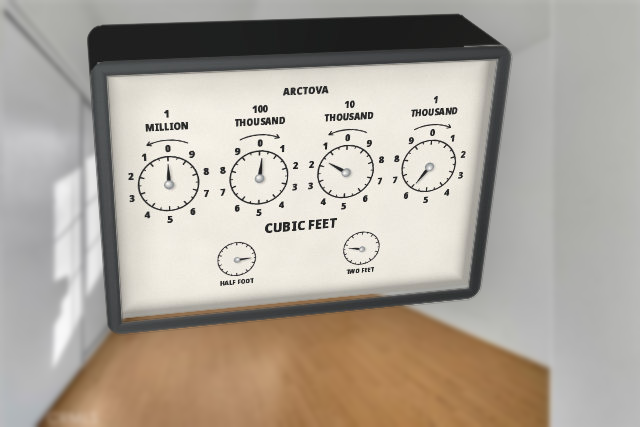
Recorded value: 1600,ft³
